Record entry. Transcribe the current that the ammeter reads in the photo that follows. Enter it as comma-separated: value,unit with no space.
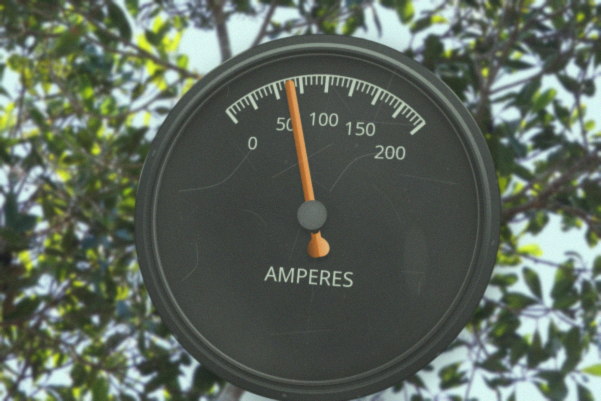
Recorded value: 65,A
